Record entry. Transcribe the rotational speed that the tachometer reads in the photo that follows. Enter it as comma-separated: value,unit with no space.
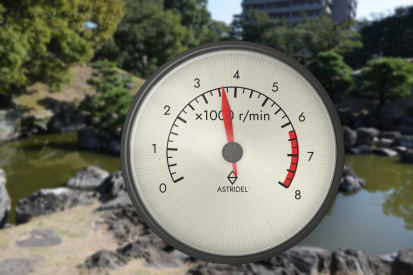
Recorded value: 3625,rpm
